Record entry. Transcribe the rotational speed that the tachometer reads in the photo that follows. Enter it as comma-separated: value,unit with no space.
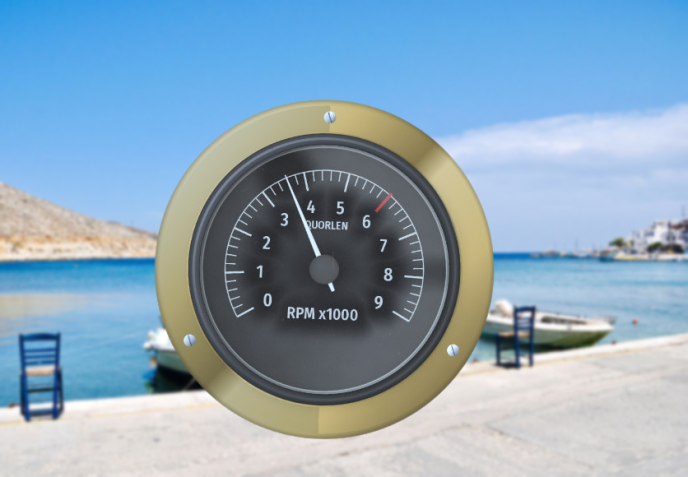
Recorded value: 3600,rpm
